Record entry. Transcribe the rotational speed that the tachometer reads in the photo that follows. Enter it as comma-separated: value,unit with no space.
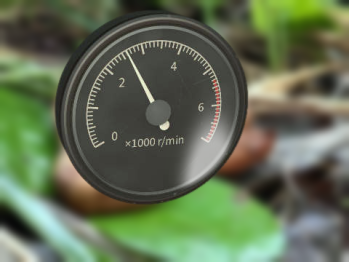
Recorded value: 2600,rpm
